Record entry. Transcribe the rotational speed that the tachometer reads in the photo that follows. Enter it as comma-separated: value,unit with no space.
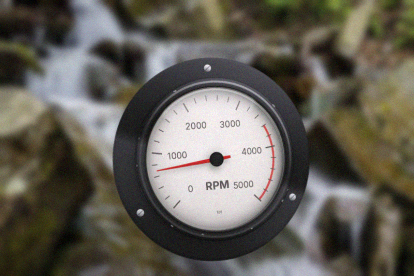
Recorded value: 700,rpm
